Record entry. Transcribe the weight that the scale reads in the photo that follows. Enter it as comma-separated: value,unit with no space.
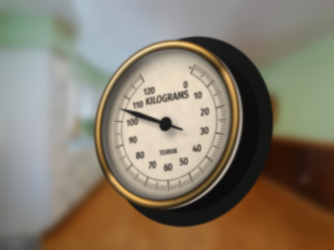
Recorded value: 105,kg
